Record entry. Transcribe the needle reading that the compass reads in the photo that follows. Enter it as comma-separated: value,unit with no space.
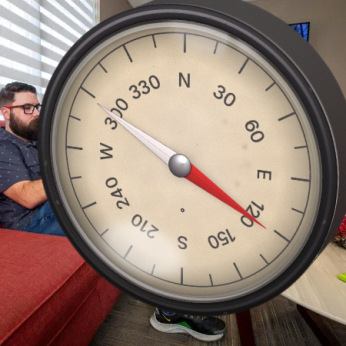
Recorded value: 120,°
